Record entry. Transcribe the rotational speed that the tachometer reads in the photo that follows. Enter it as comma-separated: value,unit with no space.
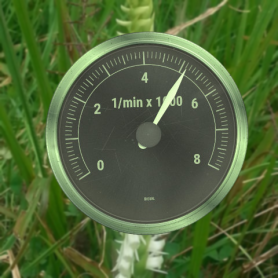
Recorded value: 5100,rpm
